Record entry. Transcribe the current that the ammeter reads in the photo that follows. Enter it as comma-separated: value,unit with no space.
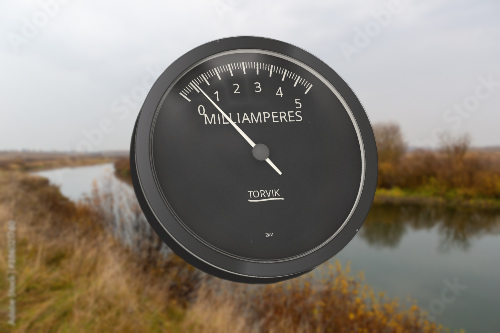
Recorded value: 0.5,mA
